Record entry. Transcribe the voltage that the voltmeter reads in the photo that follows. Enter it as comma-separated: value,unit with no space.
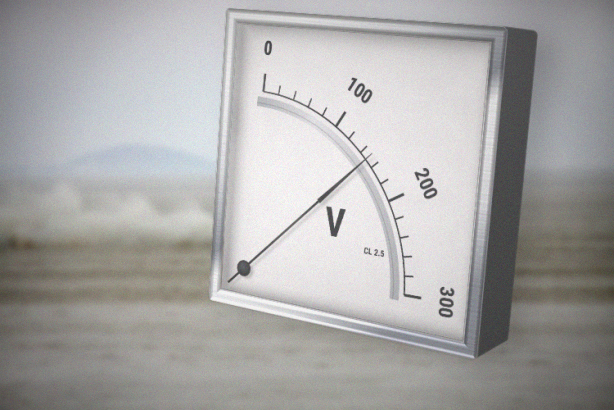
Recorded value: 150,V
